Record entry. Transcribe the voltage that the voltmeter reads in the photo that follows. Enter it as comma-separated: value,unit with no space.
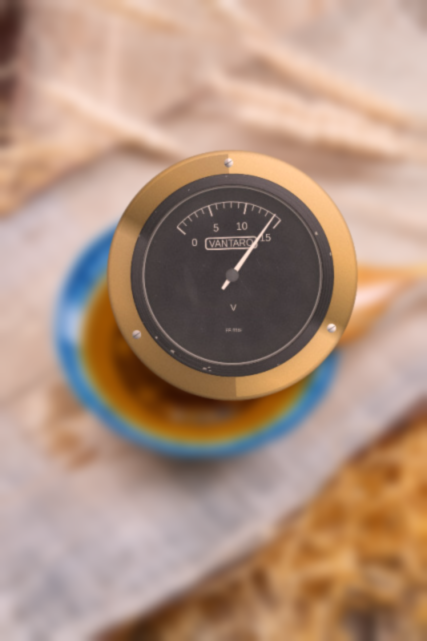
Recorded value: 14,V
